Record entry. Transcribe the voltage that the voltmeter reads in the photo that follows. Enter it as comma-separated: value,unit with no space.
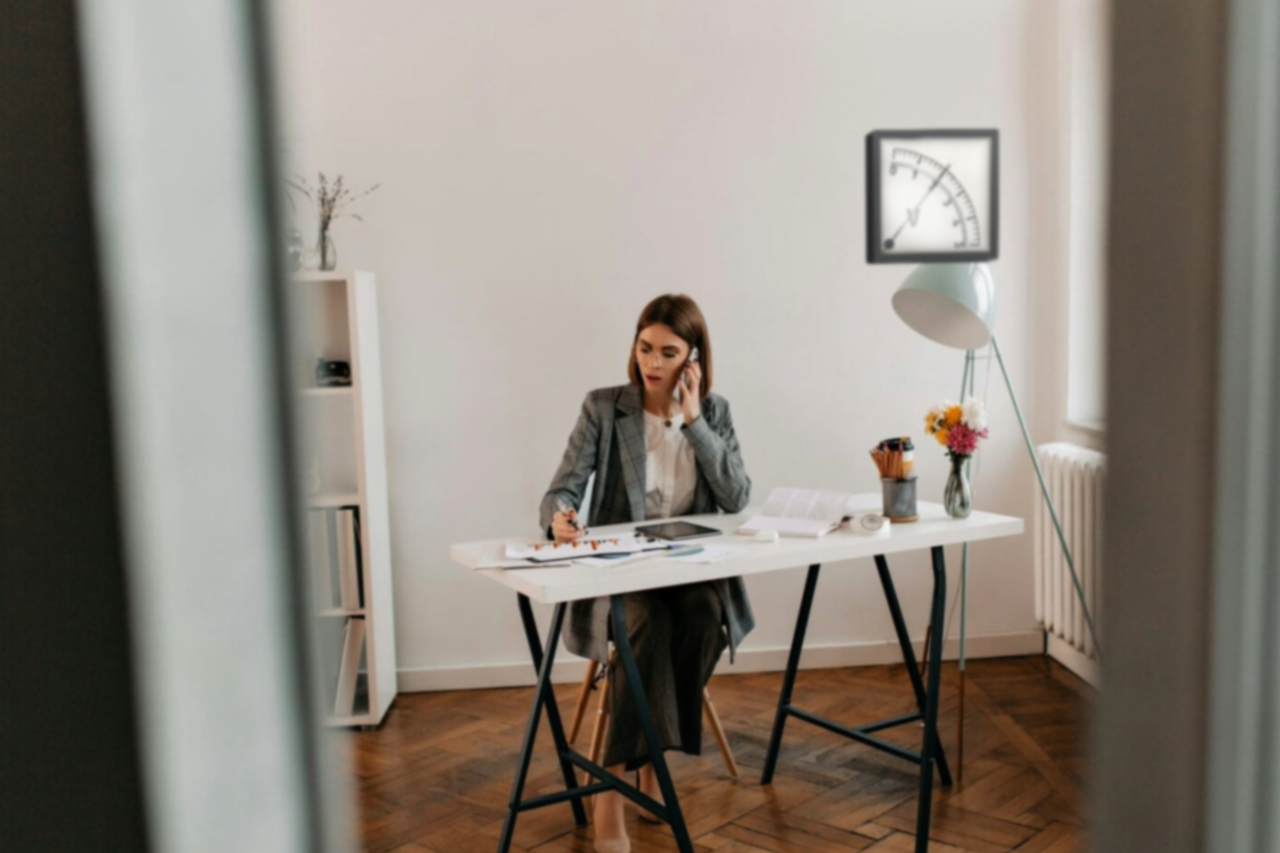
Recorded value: 2,V
